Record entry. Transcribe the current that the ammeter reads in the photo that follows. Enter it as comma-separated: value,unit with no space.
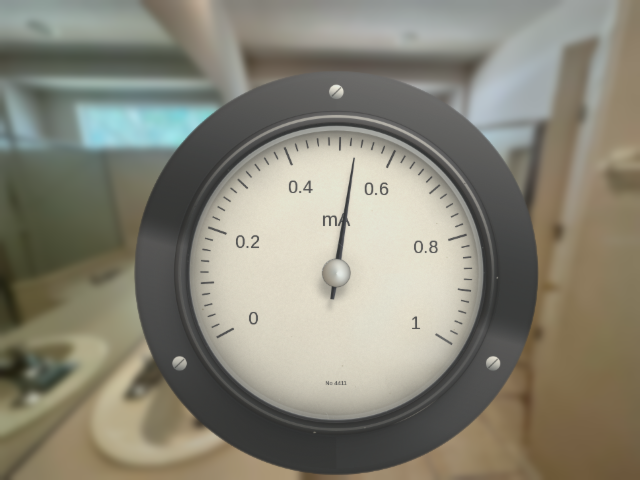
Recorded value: 0.53,mA
